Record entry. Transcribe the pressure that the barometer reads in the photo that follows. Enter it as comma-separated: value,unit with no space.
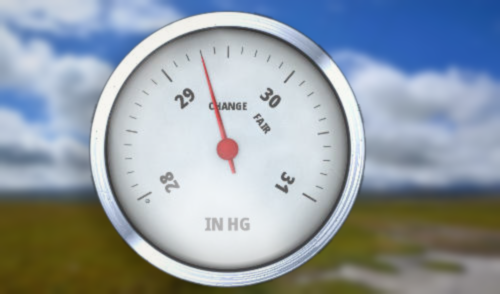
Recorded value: 29.3,inHg
